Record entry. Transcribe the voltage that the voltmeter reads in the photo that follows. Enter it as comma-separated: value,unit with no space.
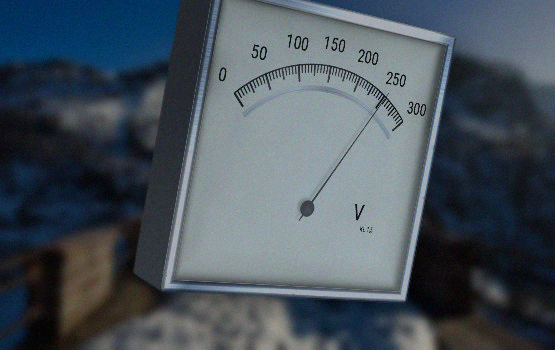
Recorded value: 250,V
